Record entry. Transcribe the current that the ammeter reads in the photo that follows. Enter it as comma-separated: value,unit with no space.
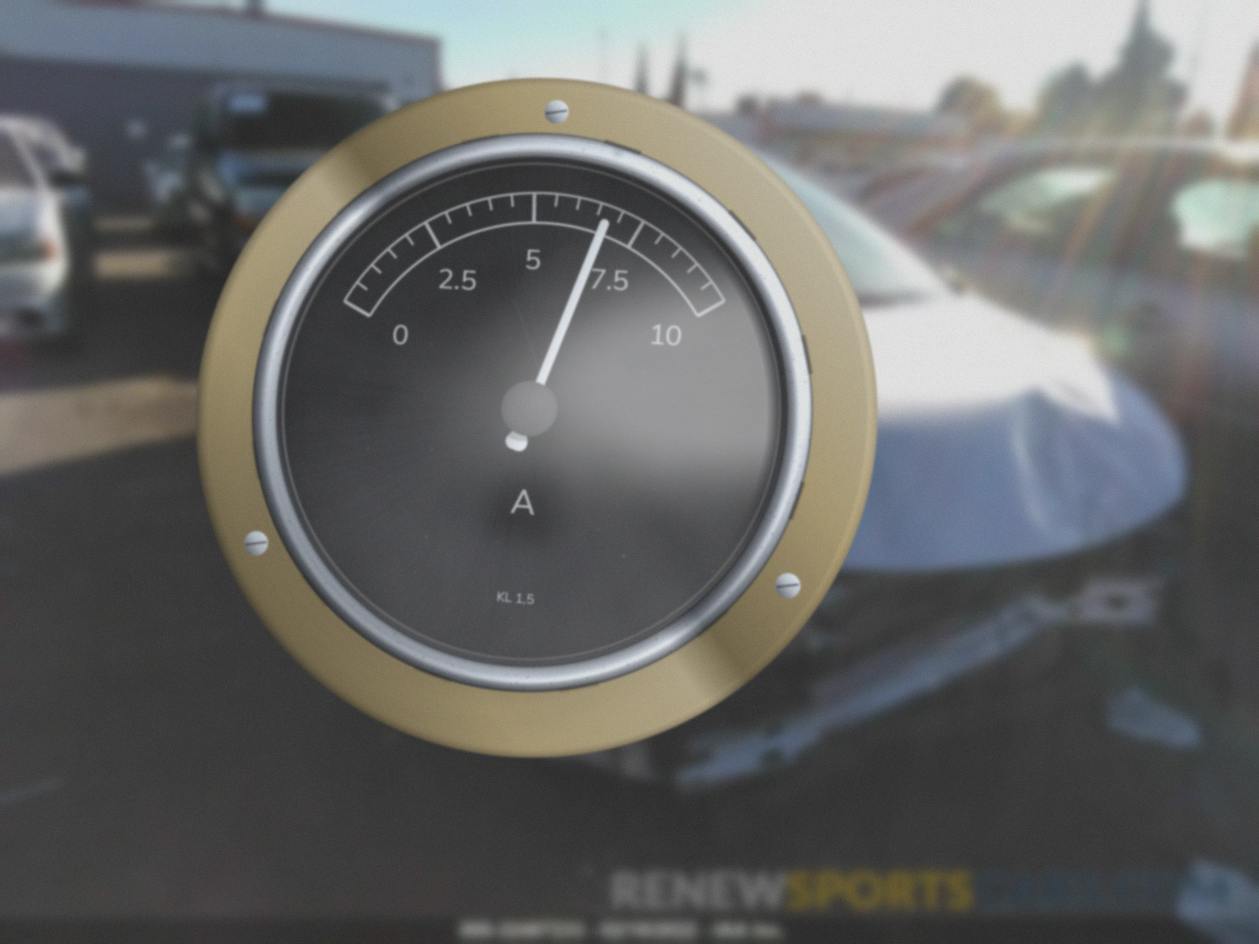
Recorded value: 6.75,A
